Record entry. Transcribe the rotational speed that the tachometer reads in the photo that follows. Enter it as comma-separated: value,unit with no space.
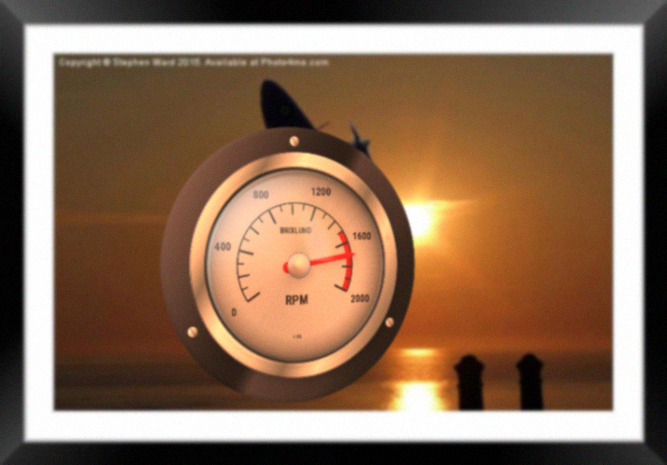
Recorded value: 1700,rpm
